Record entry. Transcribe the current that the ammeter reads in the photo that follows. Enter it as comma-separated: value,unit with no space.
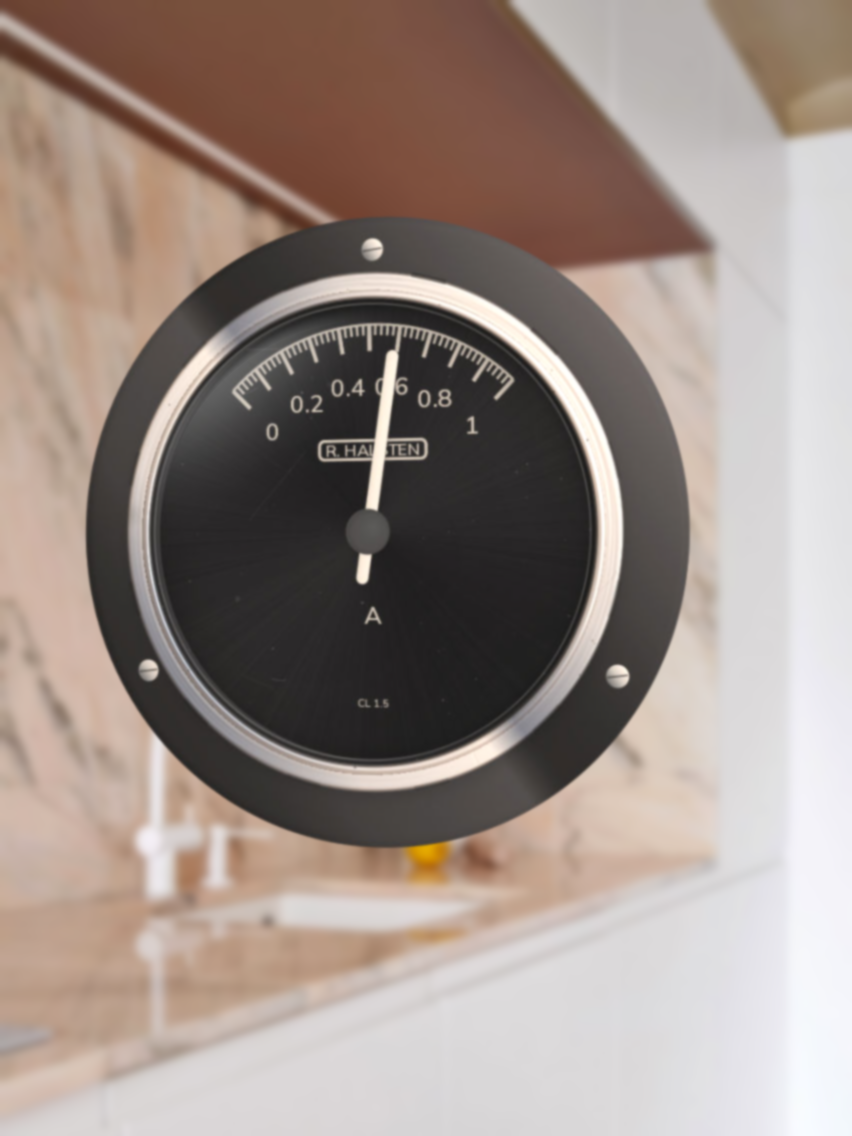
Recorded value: 0.6,A
